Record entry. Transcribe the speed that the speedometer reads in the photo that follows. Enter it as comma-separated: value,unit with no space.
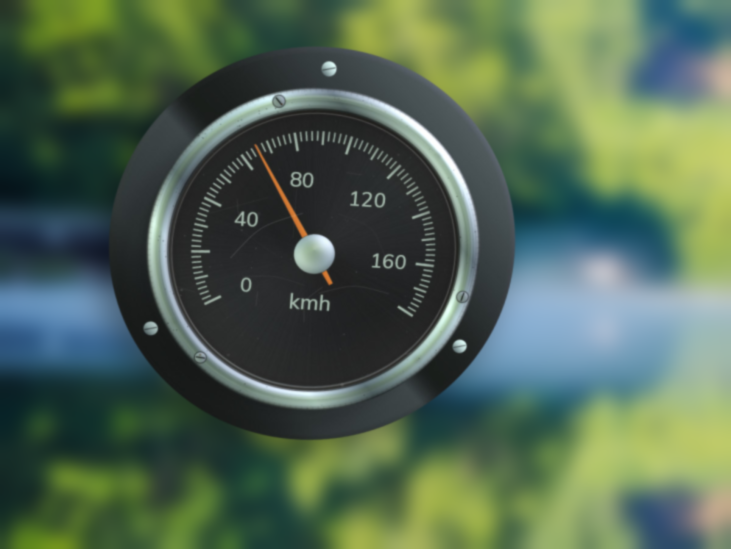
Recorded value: 66,km/h
